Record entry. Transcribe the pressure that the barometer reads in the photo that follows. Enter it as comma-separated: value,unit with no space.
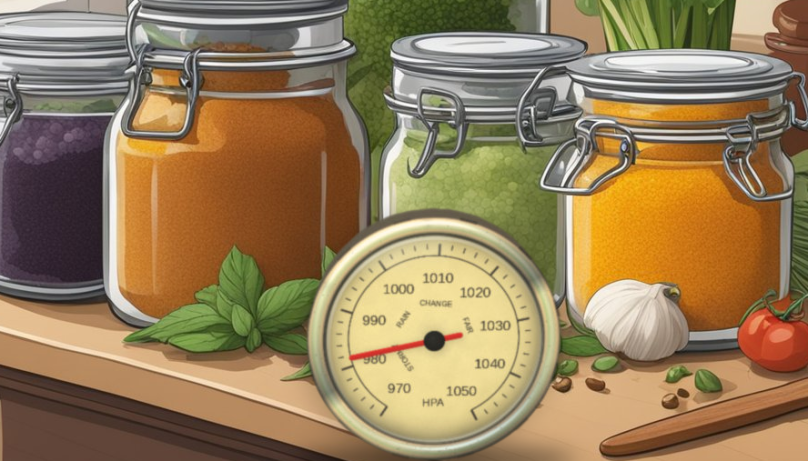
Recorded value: 982,hPa
